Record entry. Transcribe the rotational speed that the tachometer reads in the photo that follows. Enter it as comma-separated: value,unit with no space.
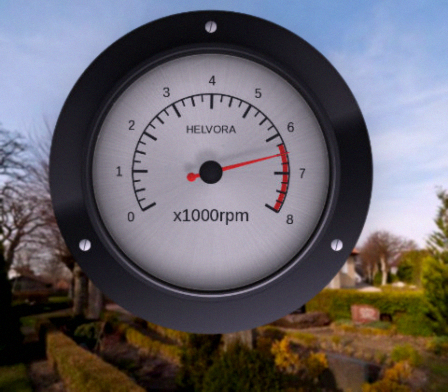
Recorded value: 6500,rpm
